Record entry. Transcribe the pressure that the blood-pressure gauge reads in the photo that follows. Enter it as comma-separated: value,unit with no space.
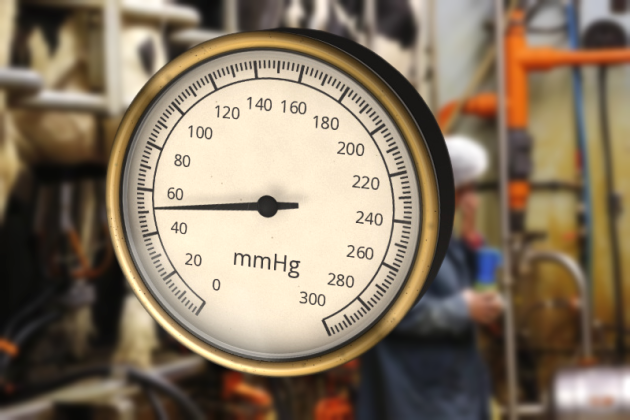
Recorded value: 52,mmHg
